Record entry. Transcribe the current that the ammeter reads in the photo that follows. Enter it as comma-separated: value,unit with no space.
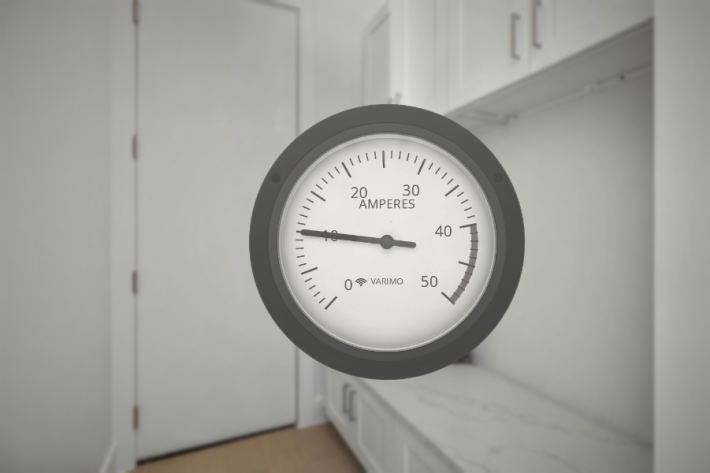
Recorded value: 10,A
